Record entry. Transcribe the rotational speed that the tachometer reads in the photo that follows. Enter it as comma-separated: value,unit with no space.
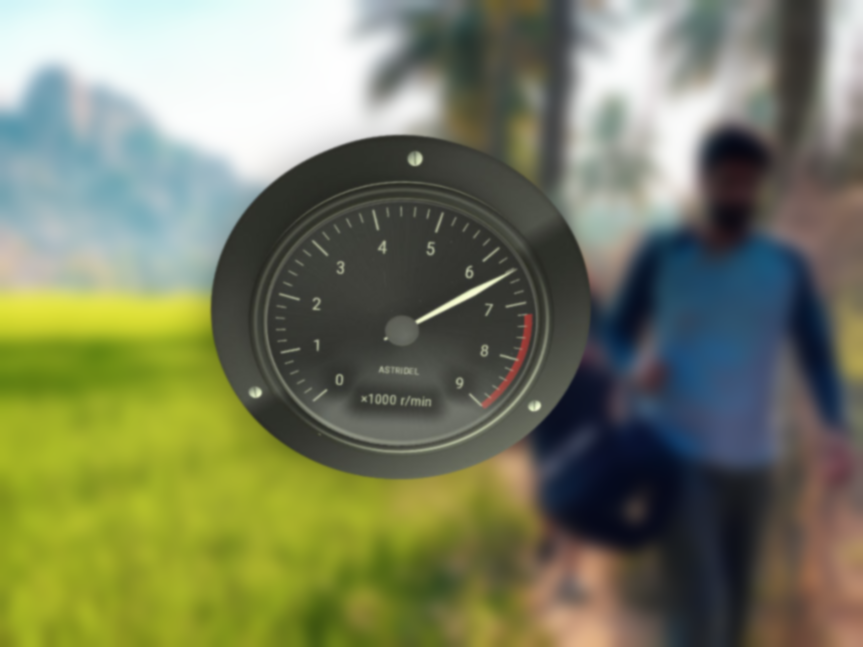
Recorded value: 6400,rpm
